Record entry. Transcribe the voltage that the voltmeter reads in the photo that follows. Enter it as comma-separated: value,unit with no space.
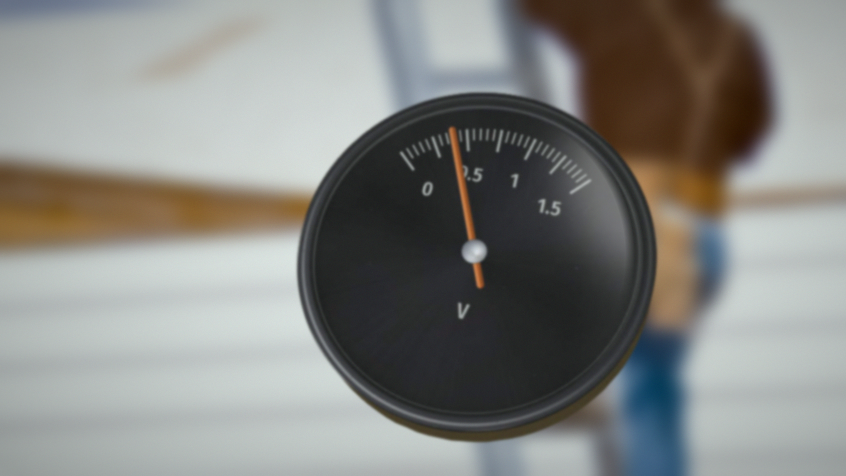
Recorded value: 0.4,V
